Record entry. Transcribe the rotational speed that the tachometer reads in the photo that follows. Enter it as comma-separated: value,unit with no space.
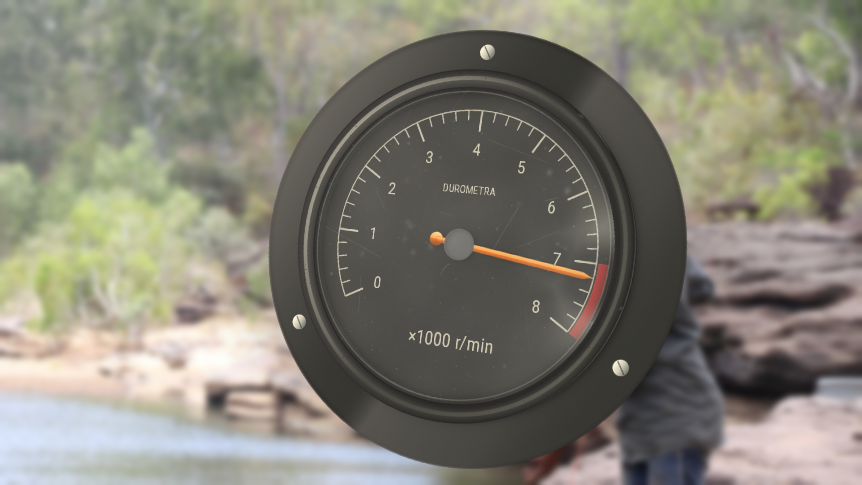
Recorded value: 7200,rpm
